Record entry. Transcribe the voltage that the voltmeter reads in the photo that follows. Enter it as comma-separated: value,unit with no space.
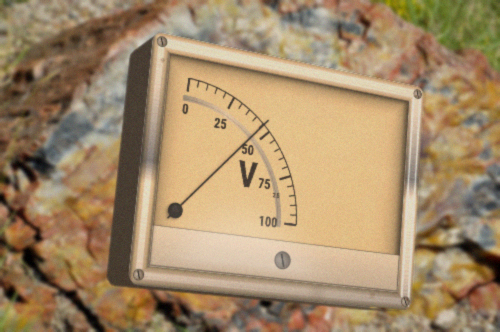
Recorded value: 45,V
